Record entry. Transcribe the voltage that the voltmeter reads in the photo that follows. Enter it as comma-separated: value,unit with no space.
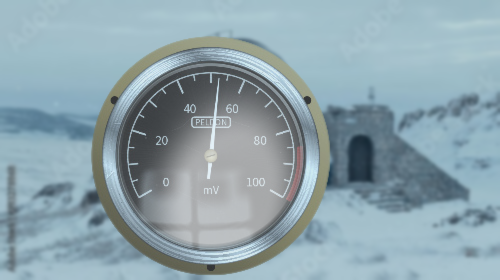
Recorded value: 52.5,mV
